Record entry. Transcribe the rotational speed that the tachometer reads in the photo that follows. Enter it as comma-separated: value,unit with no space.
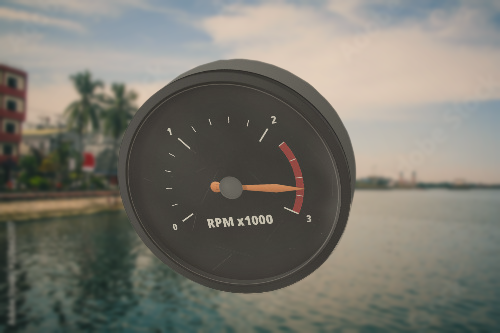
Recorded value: 2700,rpm
